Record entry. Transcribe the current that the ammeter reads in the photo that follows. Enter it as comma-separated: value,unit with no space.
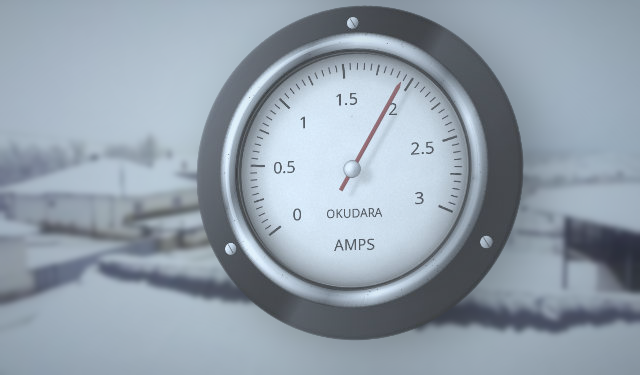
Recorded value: 1.95,A
